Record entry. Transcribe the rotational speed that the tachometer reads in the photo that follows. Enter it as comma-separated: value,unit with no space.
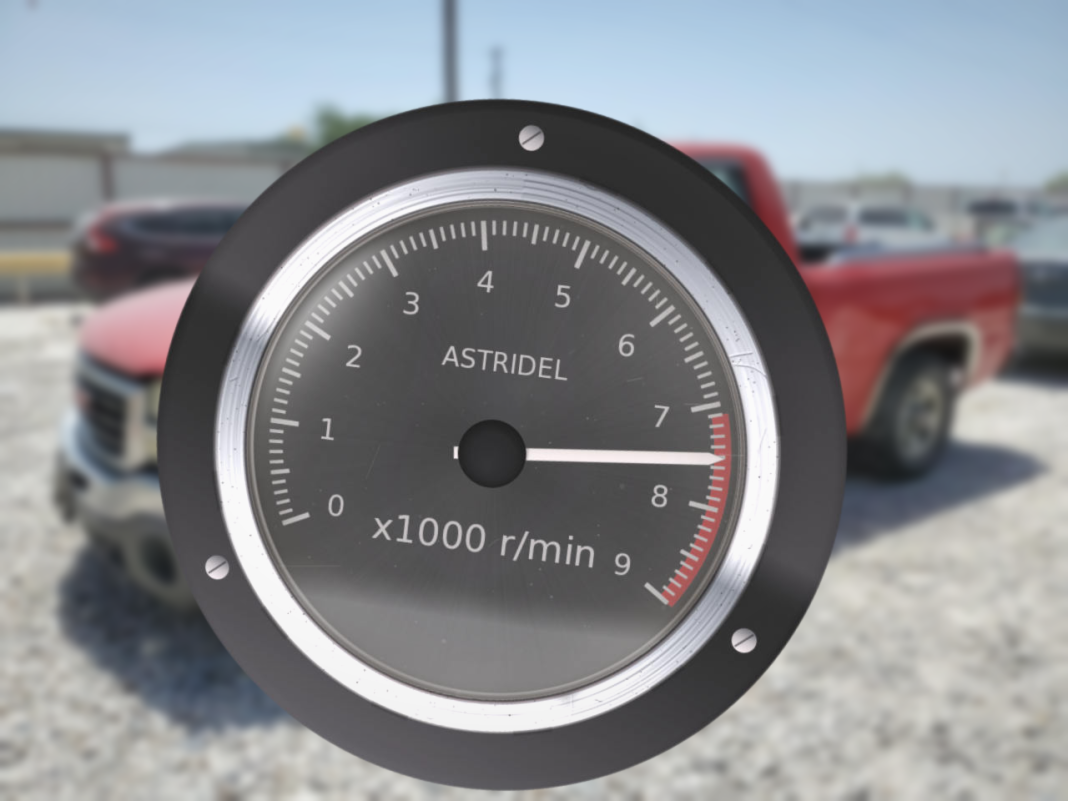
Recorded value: 7500,rpm
